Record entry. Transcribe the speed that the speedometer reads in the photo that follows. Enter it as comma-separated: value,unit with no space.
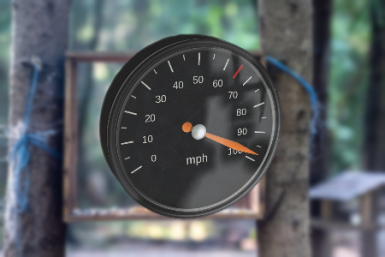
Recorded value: 97.5,mph
